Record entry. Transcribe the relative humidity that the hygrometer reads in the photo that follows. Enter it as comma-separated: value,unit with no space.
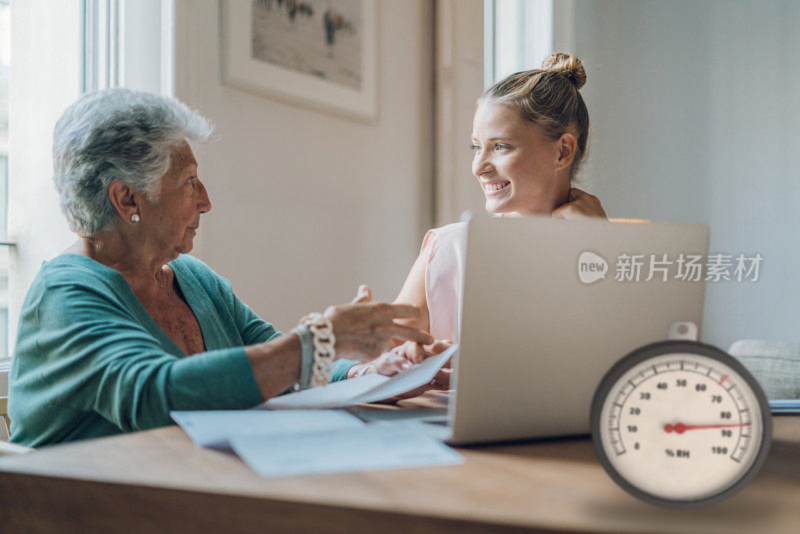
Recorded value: 85,%
